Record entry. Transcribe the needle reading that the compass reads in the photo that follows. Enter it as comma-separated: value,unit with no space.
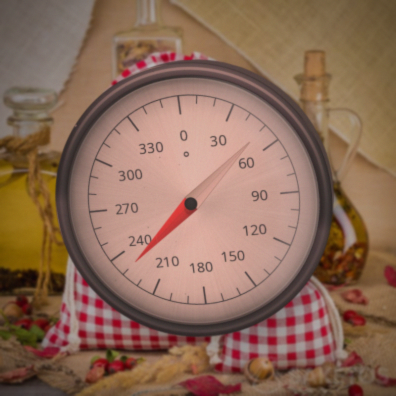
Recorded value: 230,°
